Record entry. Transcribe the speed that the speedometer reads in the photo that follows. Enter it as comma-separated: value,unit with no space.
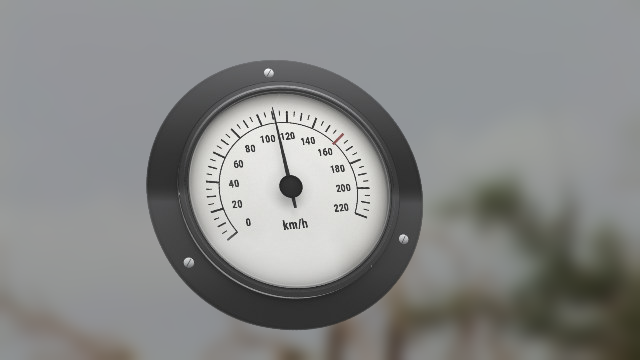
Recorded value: 110,km/h
